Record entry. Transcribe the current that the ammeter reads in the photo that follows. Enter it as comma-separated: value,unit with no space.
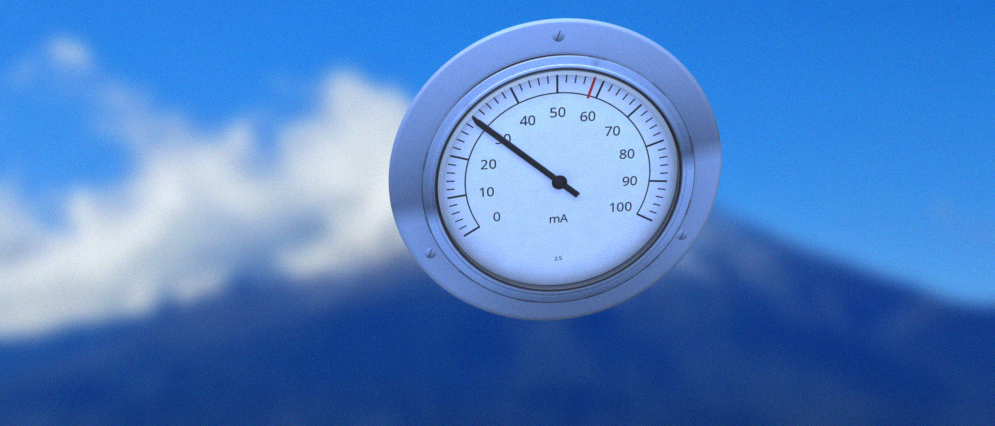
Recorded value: 30,mA
